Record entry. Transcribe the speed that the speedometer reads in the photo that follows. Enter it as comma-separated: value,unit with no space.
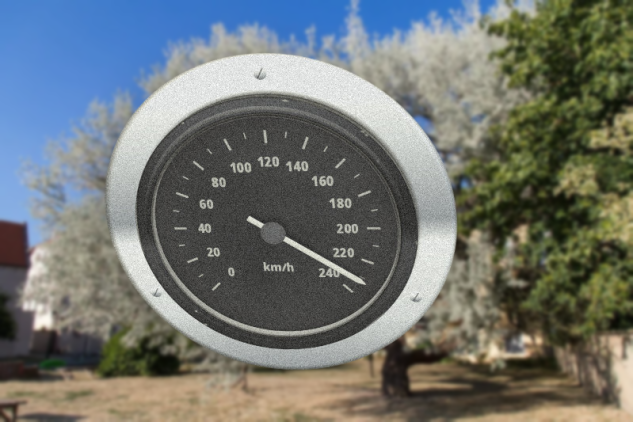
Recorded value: 230,km/h
